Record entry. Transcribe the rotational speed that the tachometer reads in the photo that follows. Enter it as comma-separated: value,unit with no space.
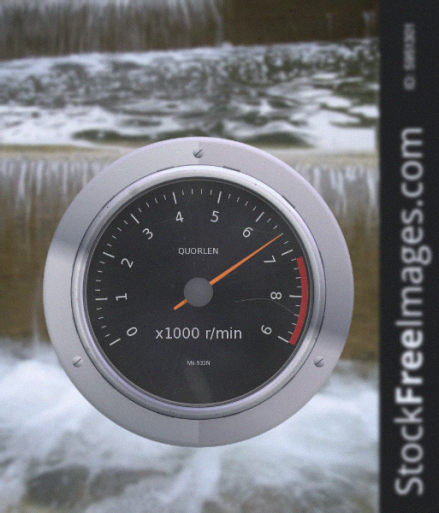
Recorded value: 6600,rpm
